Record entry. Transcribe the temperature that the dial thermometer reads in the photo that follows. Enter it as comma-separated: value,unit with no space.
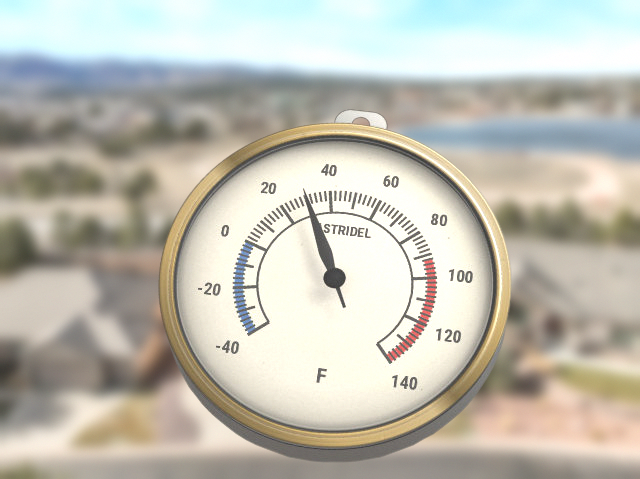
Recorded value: 30,°F
